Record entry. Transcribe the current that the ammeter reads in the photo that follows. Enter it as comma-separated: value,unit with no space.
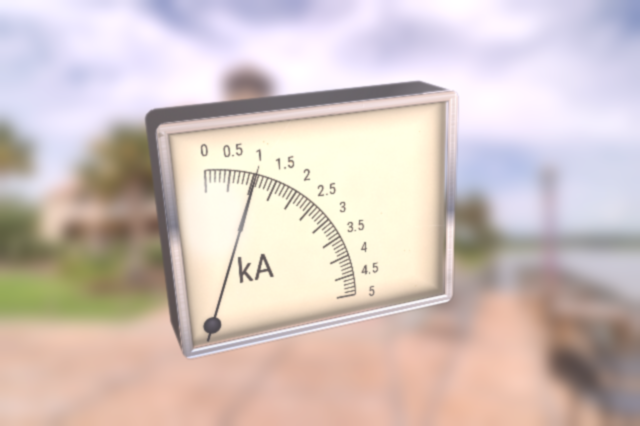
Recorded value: 1,kA
